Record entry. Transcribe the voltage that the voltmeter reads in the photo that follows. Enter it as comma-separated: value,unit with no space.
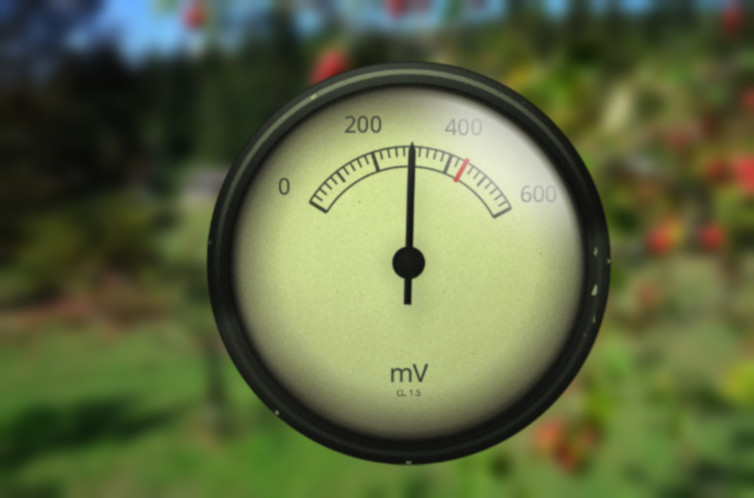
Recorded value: 300,mV
